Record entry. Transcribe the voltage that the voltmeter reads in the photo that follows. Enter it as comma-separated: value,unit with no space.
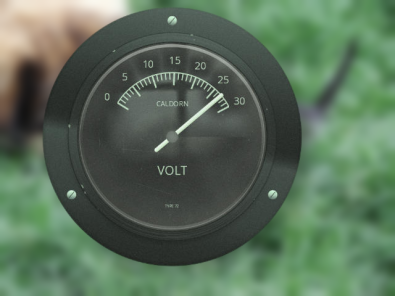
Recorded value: 27,V
